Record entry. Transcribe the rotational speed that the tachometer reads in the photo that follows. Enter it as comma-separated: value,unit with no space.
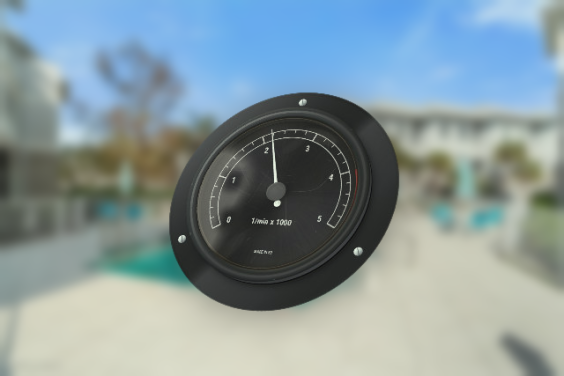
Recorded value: 2200,rpm
